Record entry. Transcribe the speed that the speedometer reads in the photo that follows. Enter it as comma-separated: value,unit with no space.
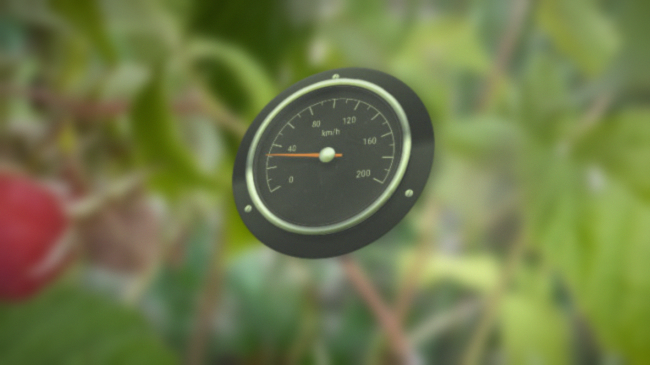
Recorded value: 30,km/h
